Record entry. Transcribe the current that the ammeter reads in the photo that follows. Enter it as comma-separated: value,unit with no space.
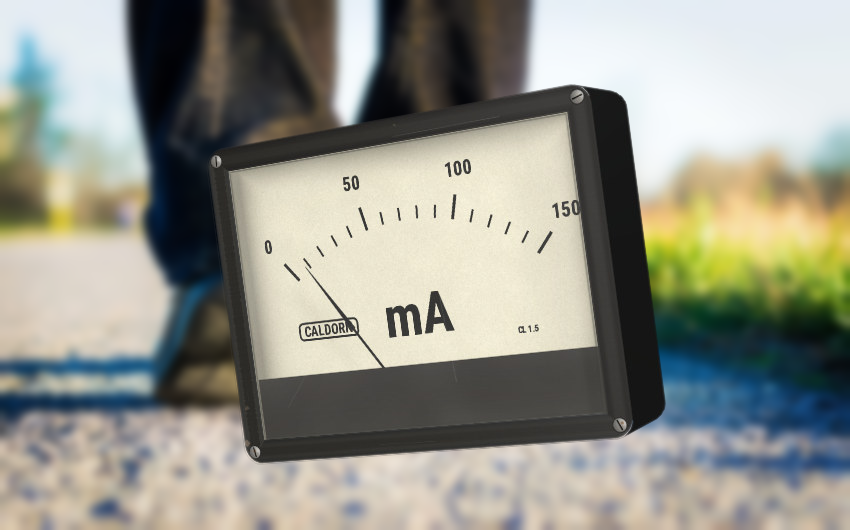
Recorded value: 10,mA
